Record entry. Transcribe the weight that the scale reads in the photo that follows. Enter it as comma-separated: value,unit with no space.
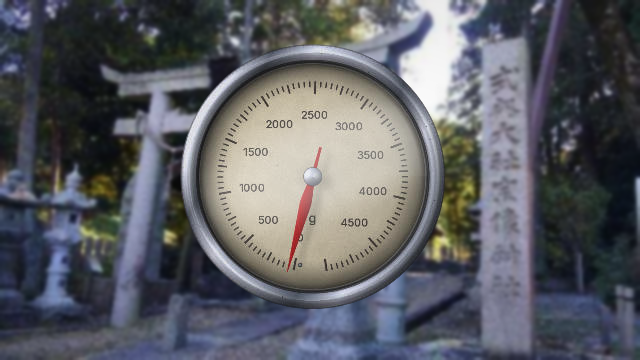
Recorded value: 50,g
